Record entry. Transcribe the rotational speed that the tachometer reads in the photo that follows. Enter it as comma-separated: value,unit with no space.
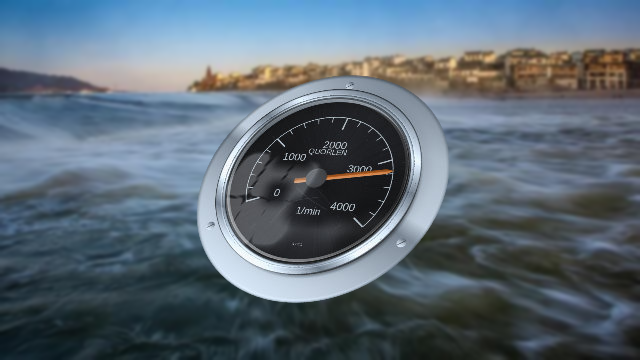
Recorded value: 3200,rpm
